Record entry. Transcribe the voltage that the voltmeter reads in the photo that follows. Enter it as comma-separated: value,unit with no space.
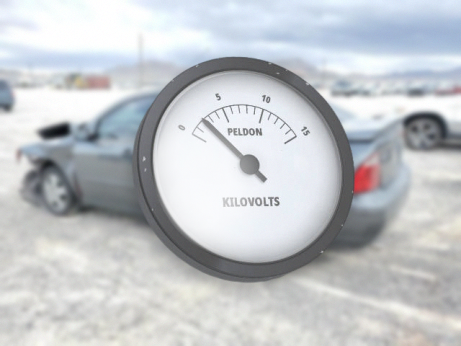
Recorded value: 2,kV
